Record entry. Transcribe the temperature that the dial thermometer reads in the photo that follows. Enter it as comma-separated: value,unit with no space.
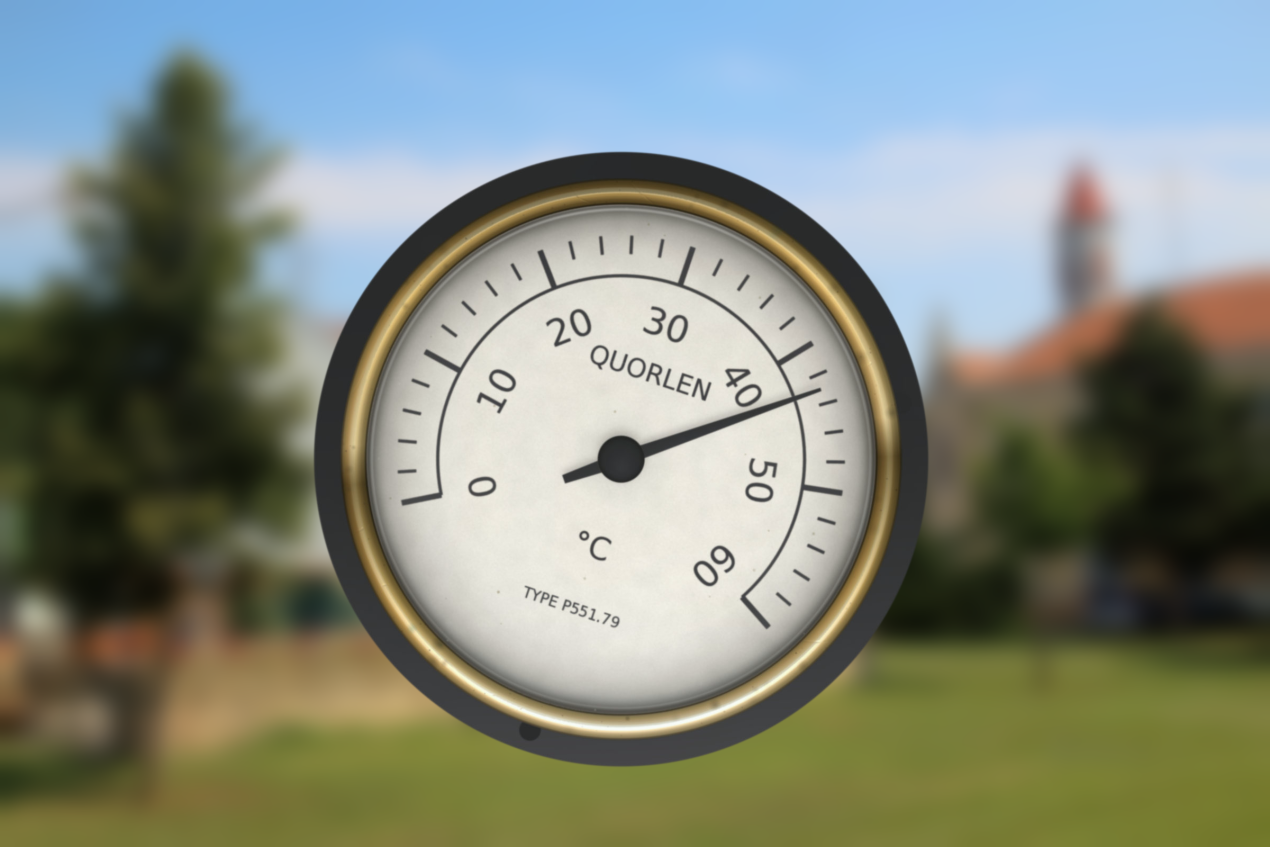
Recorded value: 43,°C
